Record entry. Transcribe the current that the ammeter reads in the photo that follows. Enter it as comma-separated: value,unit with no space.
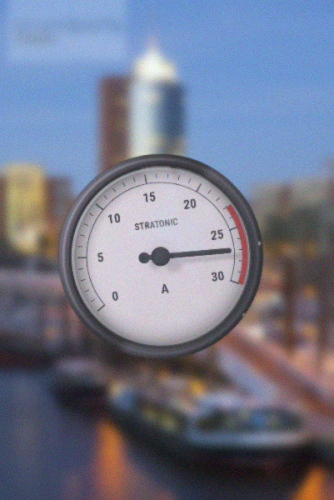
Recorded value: 27,A
